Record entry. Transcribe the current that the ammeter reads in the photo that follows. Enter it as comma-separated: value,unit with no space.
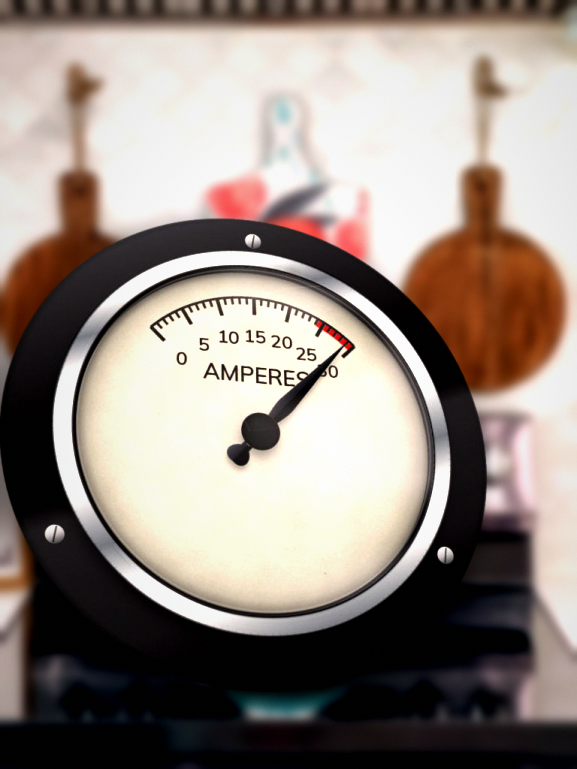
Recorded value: 29,A
